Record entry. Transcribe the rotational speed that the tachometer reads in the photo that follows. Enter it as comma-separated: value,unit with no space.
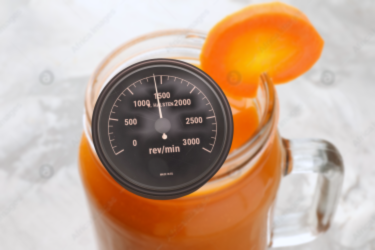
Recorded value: 1400,rpm
